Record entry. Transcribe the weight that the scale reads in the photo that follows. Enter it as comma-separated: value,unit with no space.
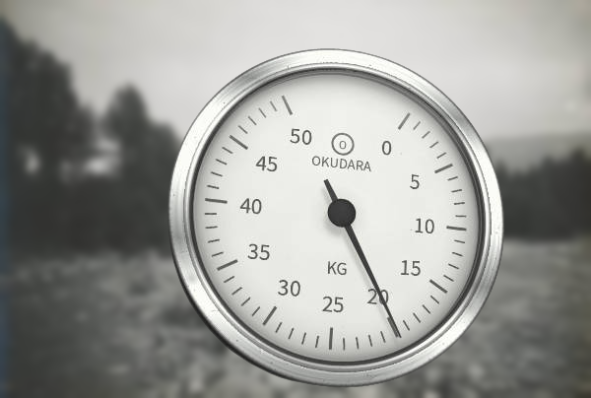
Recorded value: 20,kg
